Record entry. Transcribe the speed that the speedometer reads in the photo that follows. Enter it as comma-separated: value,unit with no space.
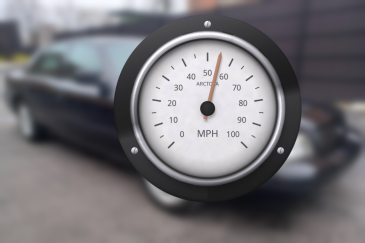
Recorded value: 55,mph
